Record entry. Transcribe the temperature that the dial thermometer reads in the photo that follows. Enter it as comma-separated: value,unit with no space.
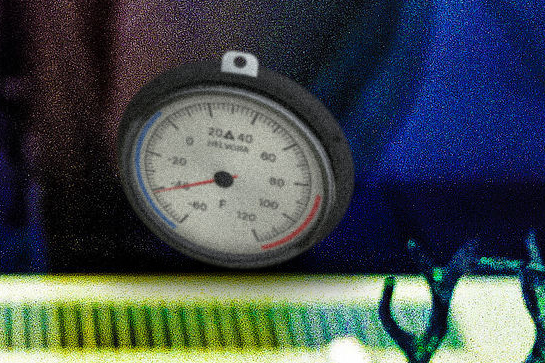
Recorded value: -40,°F
